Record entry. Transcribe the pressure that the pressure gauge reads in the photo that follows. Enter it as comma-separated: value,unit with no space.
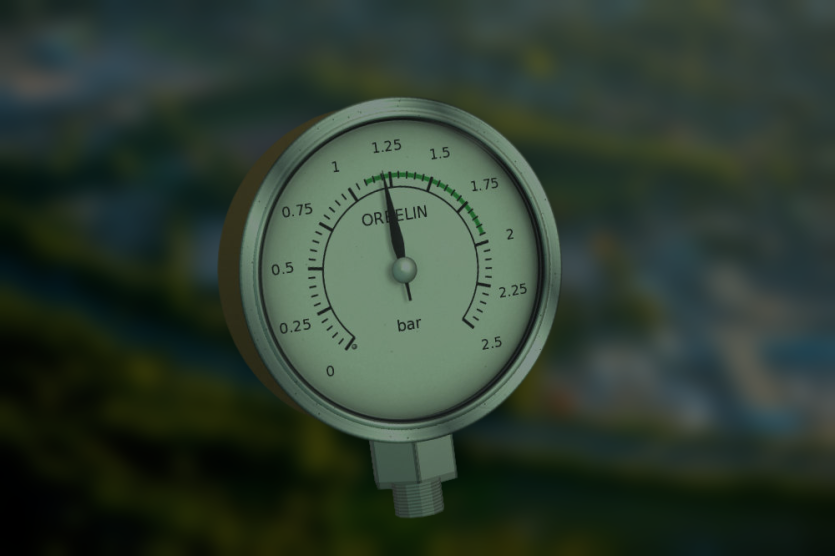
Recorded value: 1.2,bar
